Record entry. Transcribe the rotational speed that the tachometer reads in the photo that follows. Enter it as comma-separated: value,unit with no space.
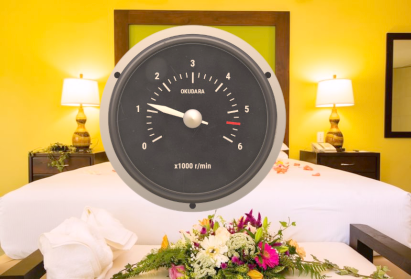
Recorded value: 1200,rpm
